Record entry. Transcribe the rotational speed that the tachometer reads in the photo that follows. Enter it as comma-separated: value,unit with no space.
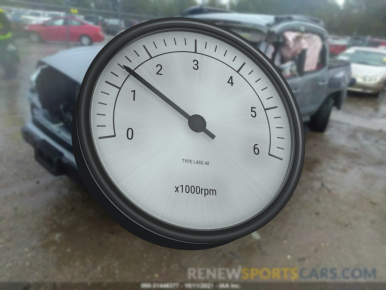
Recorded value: 1400,rpm
